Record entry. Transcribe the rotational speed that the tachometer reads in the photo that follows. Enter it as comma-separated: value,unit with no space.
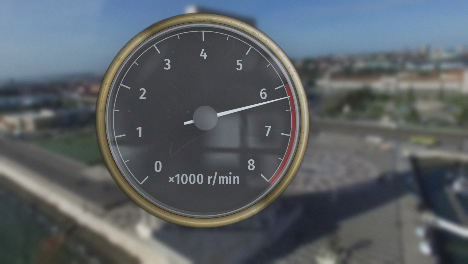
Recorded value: 6250,rpm
